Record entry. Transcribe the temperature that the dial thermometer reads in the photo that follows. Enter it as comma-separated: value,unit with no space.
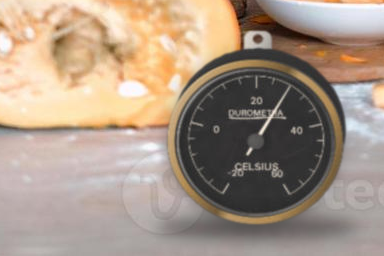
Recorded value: 28,°C
